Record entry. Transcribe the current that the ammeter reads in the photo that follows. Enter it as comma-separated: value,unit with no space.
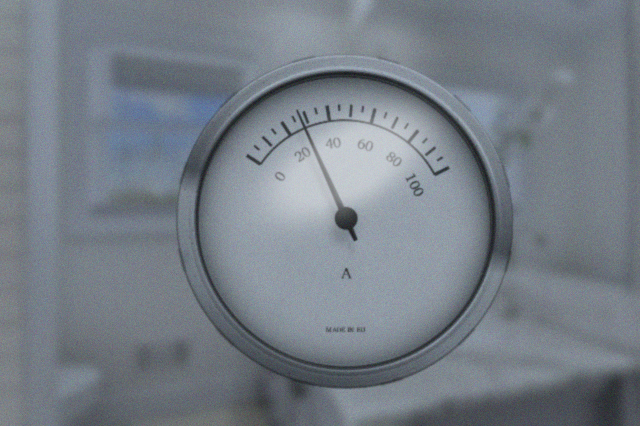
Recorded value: 27.5,A
